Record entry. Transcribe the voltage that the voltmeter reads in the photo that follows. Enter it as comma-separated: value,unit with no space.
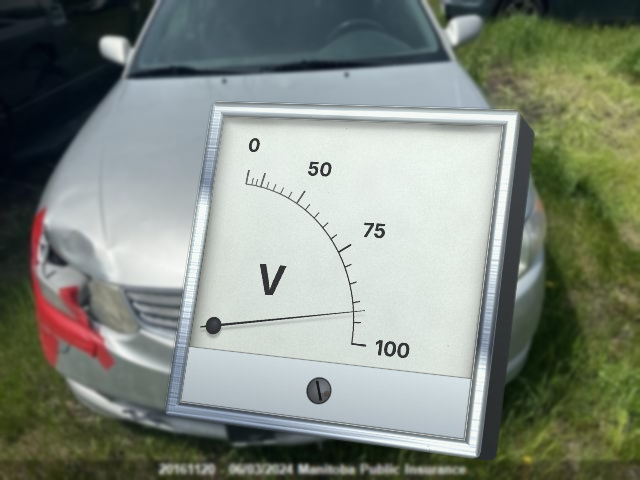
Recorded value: 92.5,V
